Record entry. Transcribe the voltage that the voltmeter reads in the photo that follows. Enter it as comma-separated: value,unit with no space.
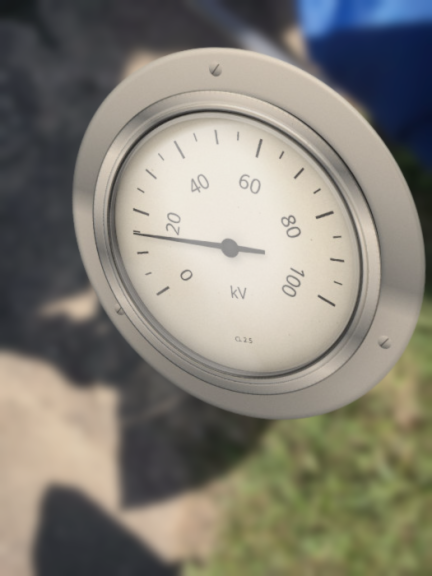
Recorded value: 15,kV
